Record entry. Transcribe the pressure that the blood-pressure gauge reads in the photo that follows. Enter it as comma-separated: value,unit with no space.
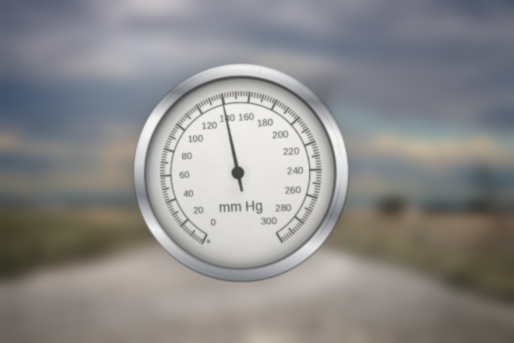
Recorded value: 140,mmHg
